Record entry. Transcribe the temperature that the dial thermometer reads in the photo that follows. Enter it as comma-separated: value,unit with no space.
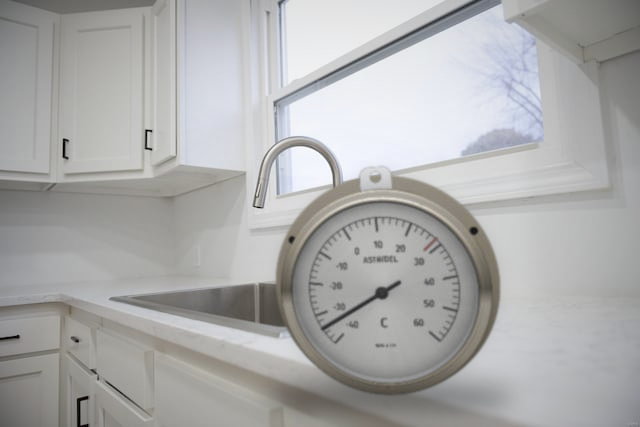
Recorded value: -34,°C
